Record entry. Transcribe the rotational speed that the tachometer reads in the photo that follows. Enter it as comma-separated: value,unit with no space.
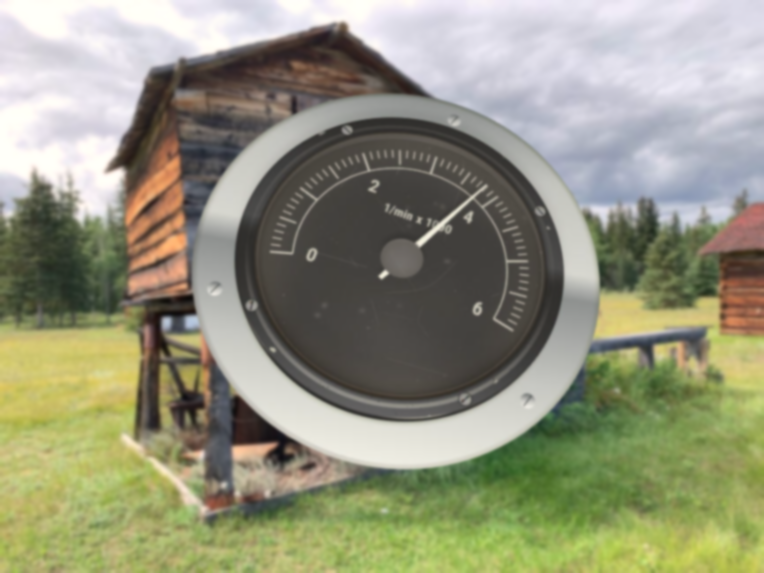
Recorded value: 3800,rpm
